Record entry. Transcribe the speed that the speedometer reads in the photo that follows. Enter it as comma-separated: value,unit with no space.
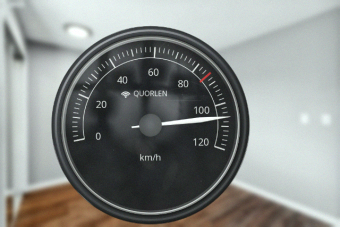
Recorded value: 106,km/h
